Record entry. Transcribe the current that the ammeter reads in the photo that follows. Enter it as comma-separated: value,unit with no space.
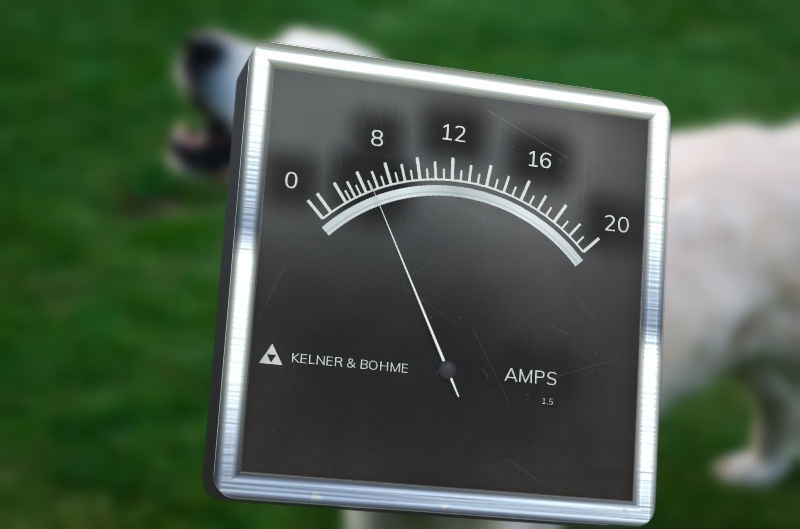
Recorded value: 6.5,A
